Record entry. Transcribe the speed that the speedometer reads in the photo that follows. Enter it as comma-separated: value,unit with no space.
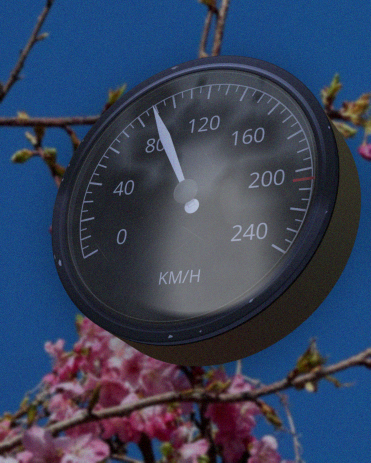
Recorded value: 90,km/h
